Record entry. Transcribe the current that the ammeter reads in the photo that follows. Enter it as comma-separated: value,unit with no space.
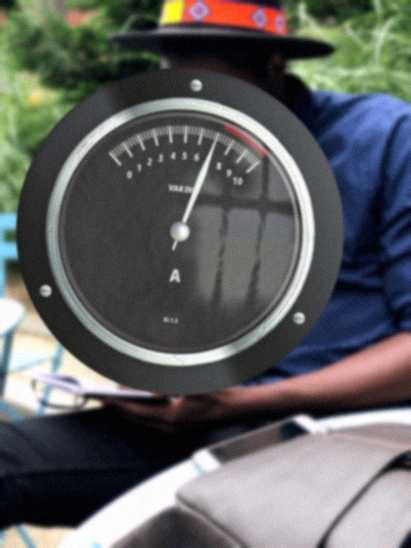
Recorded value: 7,A
